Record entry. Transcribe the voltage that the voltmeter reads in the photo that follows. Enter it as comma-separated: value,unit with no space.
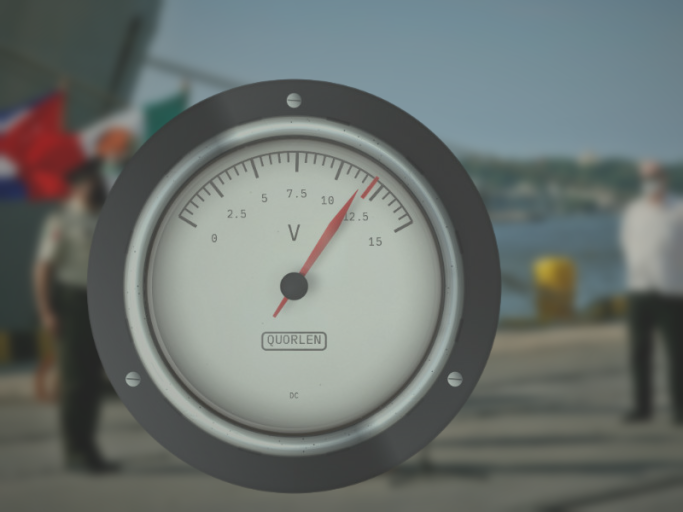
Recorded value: 11.5,V
